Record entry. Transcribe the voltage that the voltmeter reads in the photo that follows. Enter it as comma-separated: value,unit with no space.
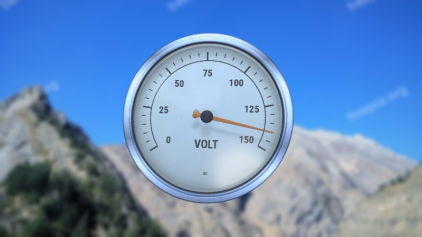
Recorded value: 140,V
